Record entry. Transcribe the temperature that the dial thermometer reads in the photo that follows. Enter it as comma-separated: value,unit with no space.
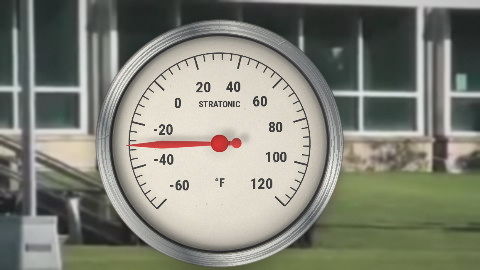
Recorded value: -30,°F
